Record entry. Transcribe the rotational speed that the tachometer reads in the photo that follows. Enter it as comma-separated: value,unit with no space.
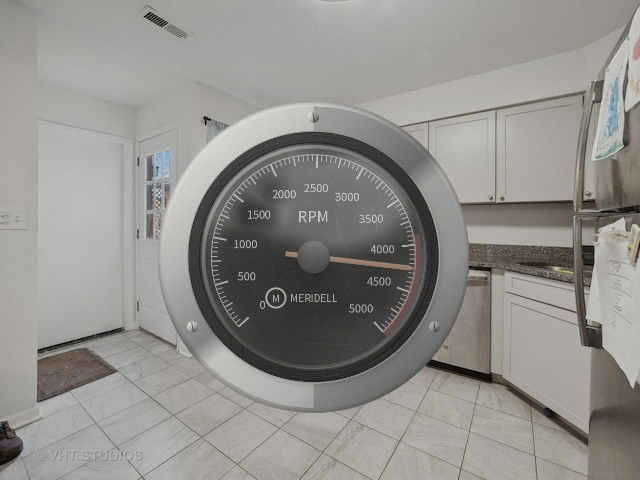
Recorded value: 4250,rpm
